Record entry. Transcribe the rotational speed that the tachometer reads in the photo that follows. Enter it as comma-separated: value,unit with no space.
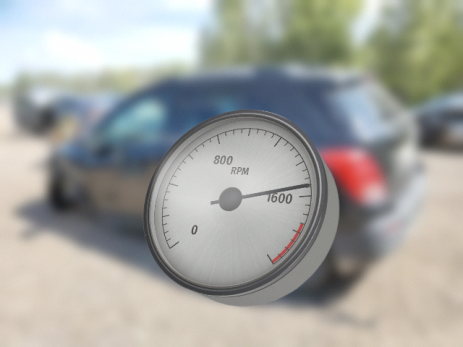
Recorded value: 1550,rpm
